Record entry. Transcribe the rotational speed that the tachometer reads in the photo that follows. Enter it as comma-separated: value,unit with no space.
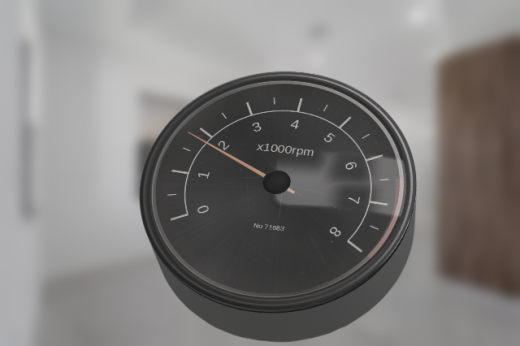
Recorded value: 1750,rpm
